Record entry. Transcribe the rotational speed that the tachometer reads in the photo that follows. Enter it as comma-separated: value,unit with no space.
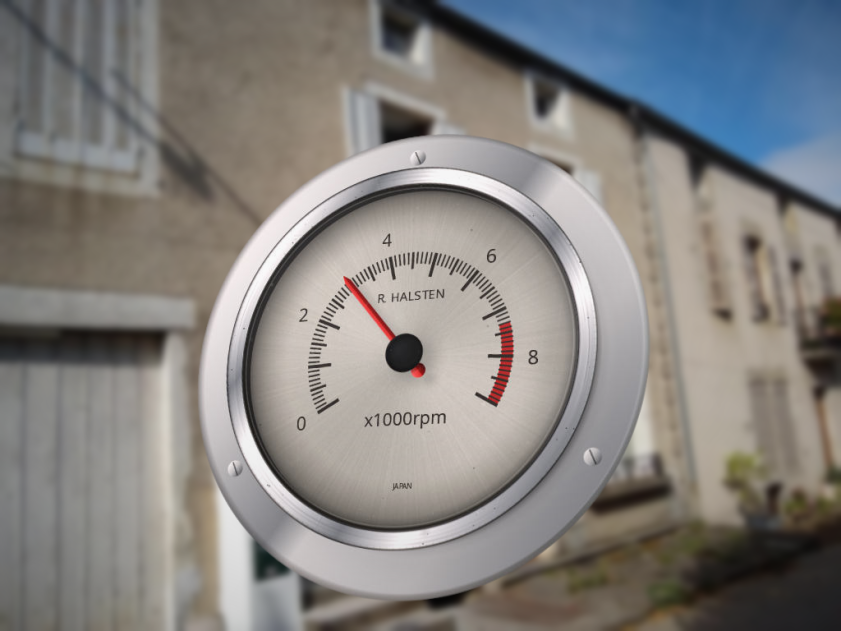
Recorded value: 3000,rpm
